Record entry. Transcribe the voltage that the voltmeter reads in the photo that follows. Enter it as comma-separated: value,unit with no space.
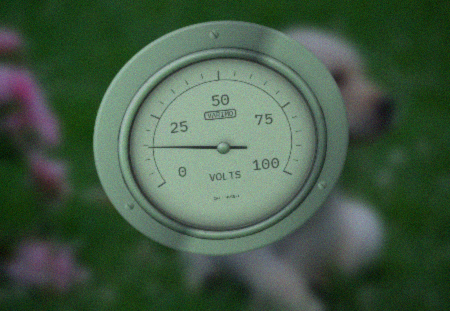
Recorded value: 15,V
